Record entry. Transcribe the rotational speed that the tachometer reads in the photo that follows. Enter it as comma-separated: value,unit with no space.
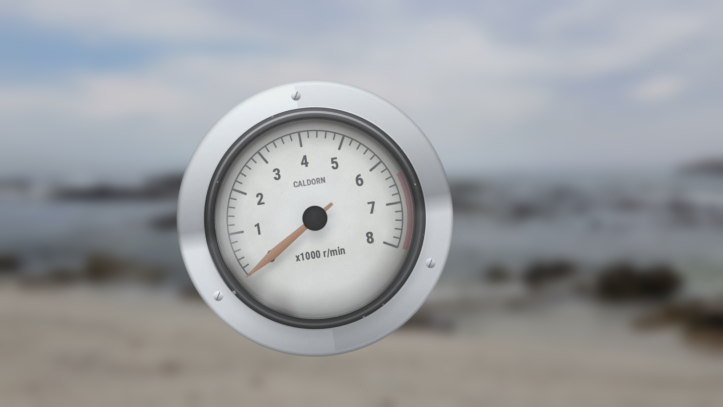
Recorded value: 0,rpm
